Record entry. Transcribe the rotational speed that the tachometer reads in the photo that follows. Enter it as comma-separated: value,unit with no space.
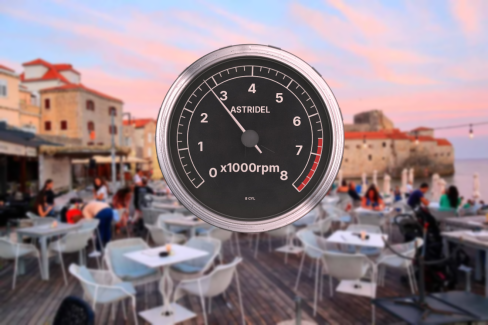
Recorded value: 2800,rpm
